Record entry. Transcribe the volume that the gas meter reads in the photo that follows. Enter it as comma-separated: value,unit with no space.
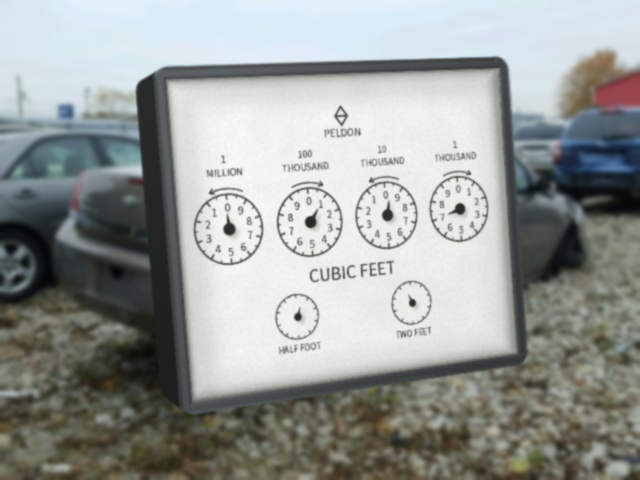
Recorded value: 9700,ft³
